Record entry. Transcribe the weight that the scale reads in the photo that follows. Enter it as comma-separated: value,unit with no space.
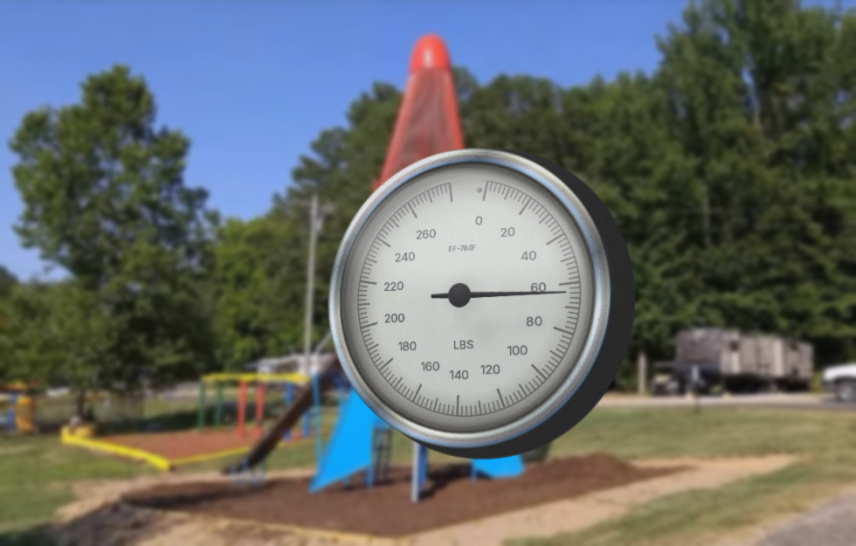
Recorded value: 64,lb
